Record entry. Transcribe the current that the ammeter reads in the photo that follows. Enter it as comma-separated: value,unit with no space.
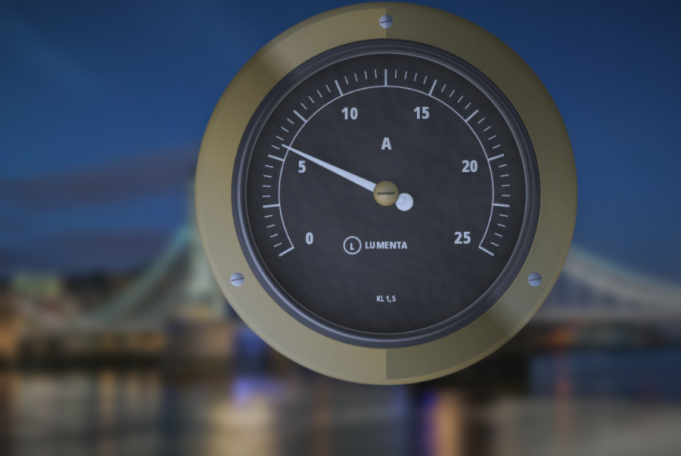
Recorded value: 5.75,A
